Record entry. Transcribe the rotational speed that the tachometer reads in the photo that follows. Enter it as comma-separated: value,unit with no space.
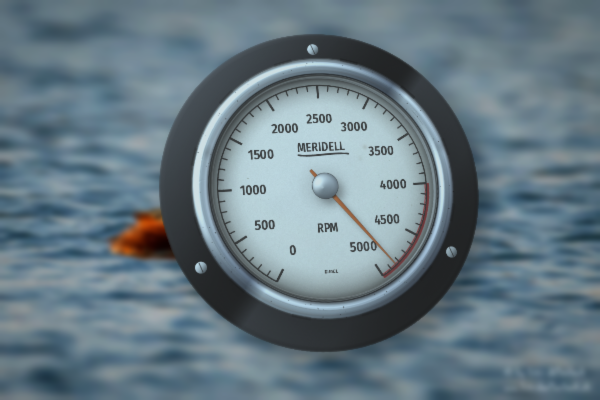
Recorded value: 4850,rpm
